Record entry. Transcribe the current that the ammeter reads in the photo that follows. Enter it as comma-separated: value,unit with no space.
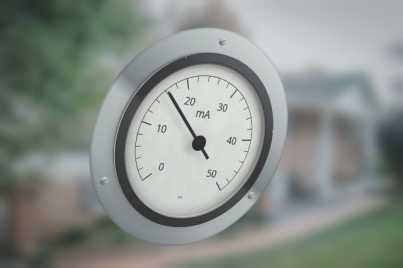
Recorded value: 16,mA
